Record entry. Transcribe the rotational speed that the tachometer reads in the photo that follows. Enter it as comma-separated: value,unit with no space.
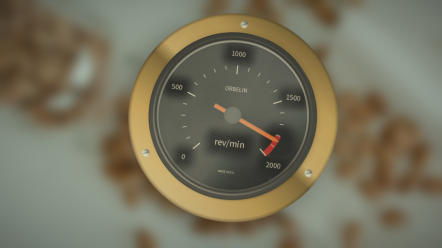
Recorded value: 1850,rpm
